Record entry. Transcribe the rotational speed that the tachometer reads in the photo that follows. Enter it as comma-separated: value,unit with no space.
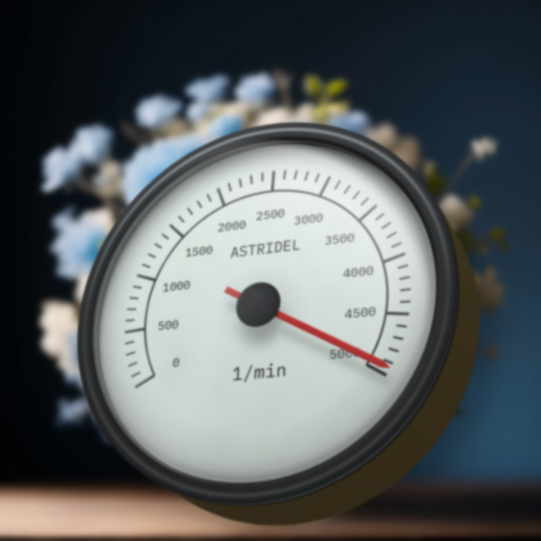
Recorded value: 4950,rpm
